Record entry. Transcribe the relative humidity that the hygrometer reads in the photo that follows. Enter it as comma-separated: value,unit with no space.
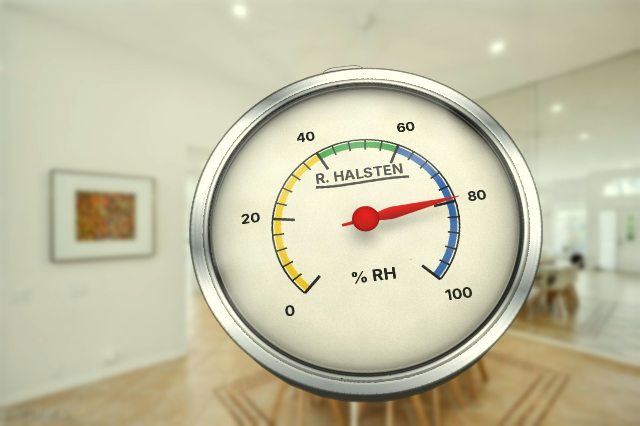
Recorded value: 80,%
